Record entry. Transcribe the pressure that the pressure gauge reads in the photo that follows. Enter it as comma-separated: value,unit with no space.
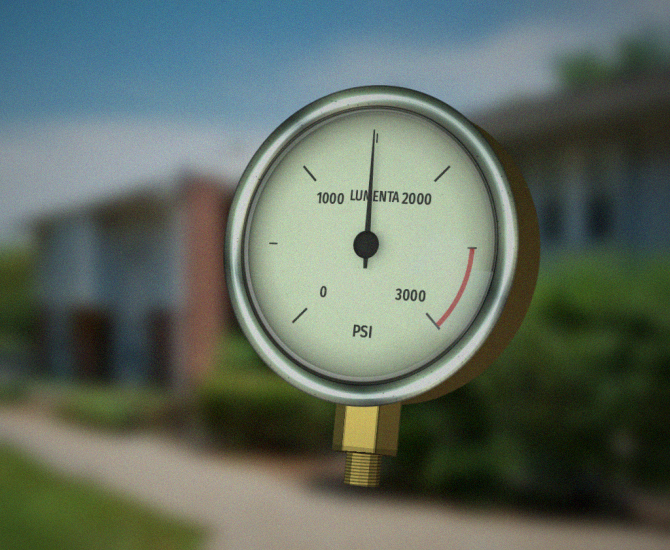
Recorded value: 1500,psi
